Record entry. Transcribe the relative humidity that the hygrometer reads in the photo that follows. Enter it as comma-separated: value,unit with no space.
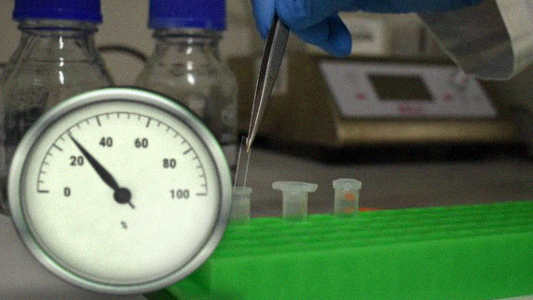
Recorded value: 28,%
